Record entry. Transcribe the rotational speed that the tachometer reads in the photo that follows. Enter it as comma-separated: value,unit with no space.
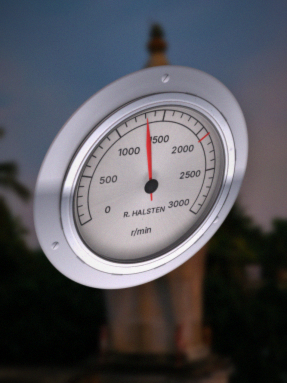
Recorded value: 1300,rpm
